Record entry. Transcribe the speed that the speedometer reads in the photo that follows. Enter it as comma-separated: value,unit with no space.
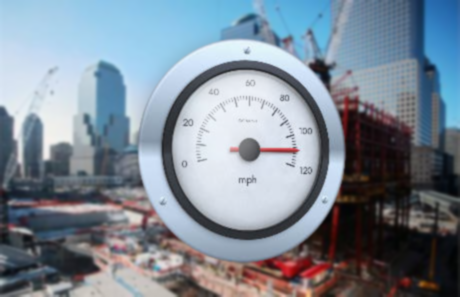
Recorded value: 110,mph
